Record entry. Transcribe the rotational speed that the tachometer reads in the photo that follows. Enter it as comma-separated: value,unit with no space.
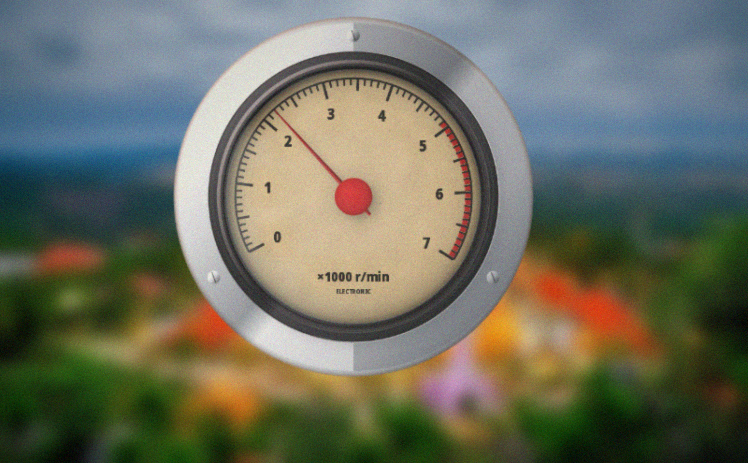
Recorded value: 2200,rpm
